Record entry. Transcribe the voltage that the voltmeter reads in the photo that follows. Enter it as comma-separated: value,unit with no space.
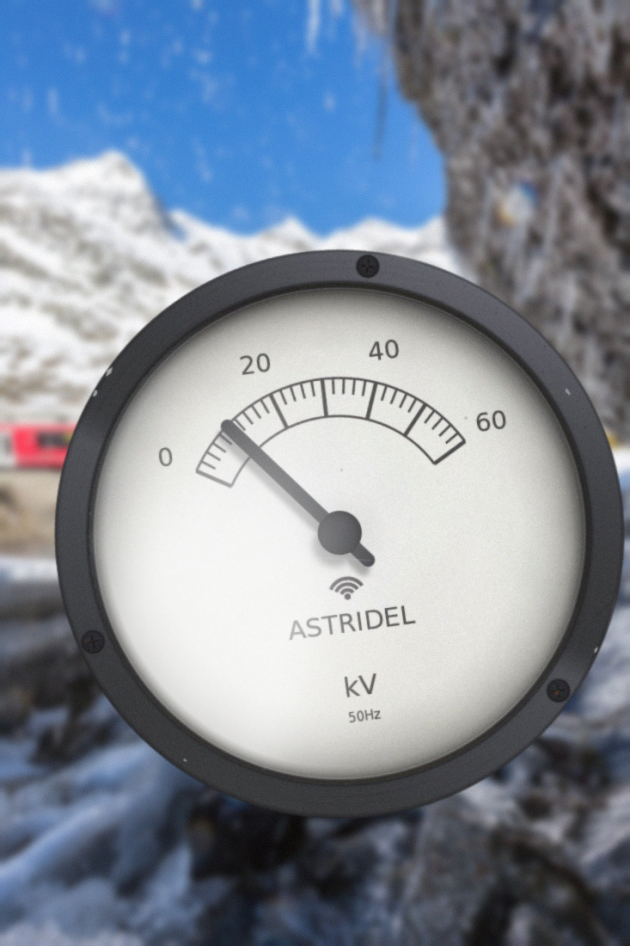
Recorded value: 10,kV
